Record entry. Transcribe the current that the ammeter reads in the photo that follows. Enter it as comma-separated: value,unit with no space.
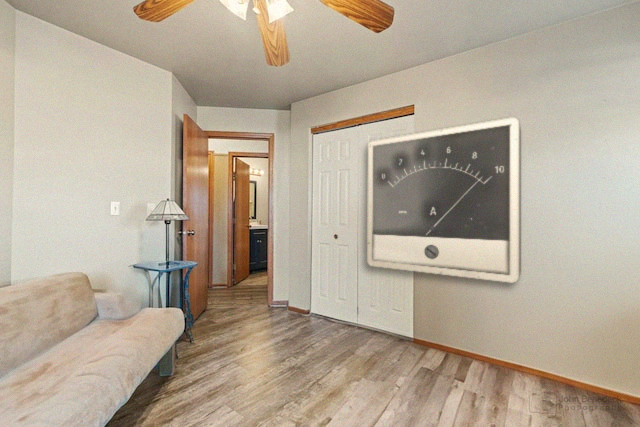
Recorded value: 9.5,A
